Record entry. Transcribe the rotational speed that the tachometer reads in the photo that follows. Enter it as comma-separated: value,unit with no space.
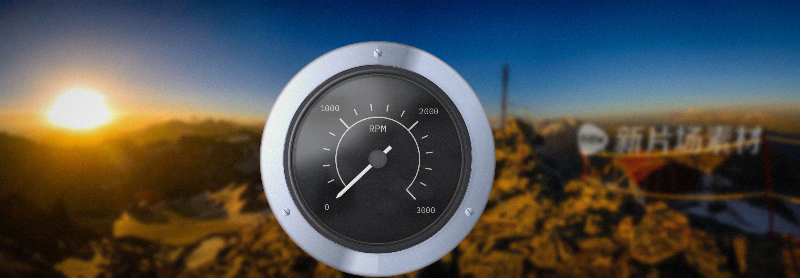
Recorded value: 0,rpm
